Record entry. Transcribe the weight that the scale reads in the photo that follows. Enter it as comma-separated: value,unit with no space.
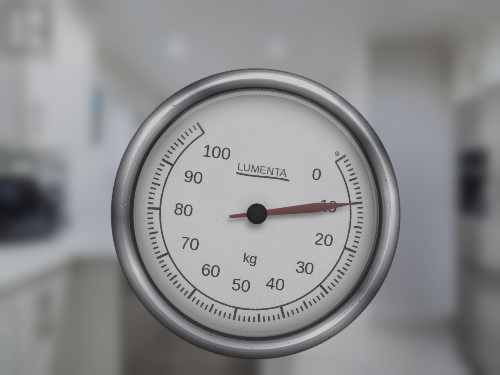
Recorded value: 10,kg
